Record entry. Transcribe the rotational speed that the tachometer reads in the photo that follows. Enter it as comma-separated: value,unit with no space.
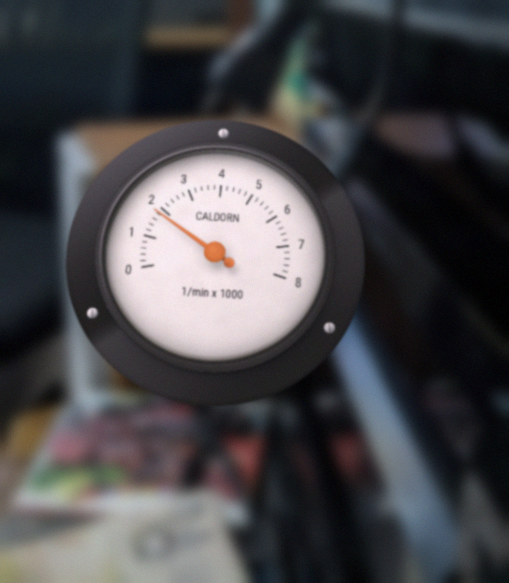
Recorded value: 1800,rpm
